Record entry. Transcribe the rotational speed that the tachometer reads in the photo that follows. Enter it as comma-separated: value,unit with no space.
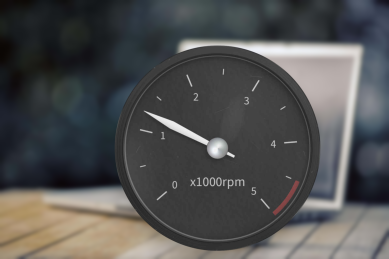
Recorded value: 1250,rpm
